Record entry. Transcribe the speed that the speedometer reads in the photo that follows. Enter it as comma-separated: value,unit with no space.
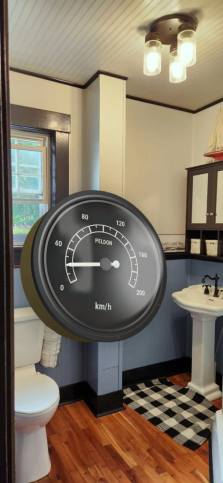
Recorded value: 20,km/h
